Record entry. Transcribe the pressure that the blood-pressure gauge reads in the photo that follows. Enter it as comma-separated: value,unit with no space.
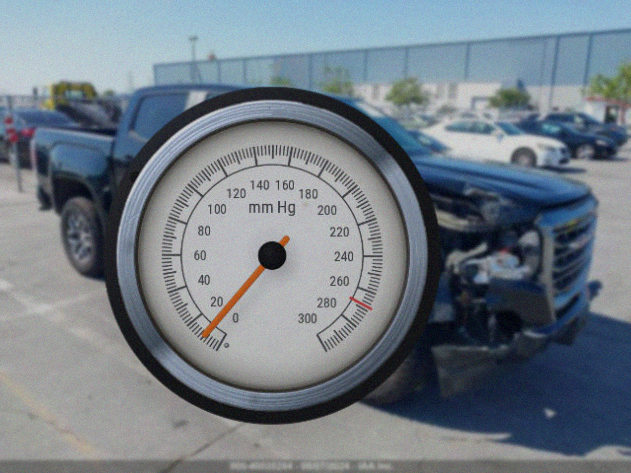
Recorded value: 10,mmHg
